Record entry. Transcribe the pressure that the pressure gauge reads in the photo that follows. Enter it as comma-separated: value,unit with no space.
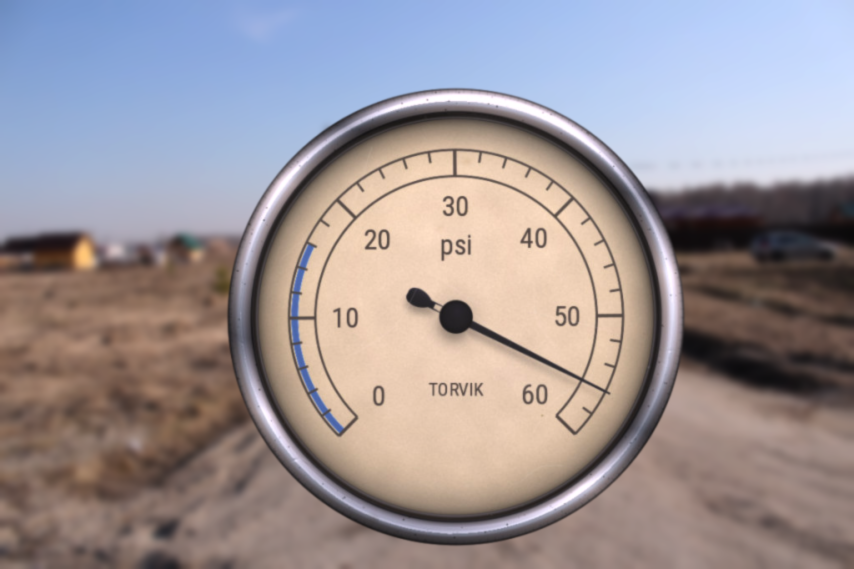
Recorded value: 56,psi
